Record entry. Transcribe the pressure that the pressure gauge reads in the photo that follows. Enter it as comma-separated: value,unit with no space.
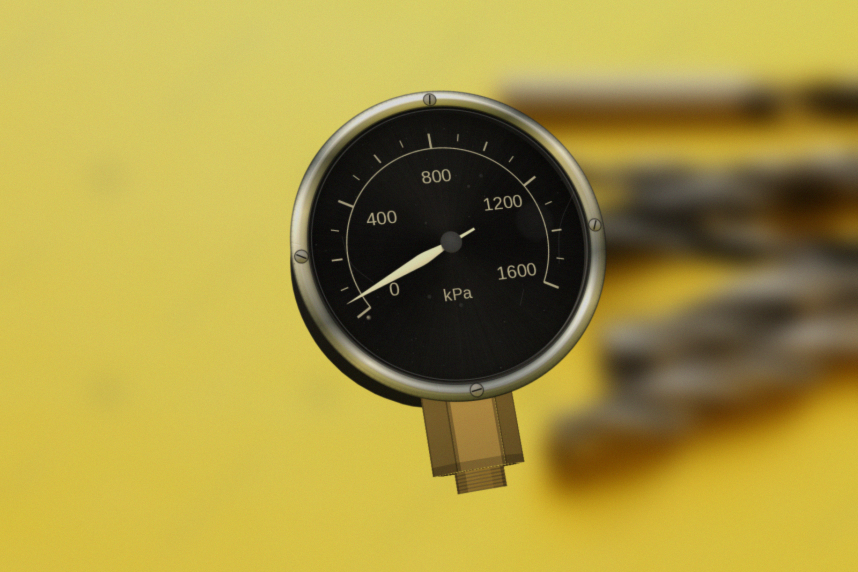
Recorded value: 50,kPa
